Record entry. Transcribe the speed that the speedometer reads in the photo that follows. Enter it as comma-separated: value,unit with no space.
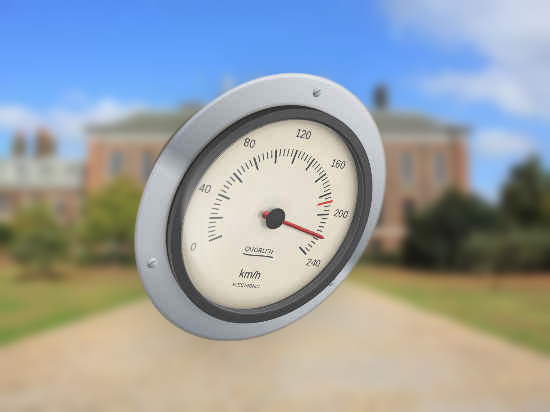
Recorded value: 220,km/h
